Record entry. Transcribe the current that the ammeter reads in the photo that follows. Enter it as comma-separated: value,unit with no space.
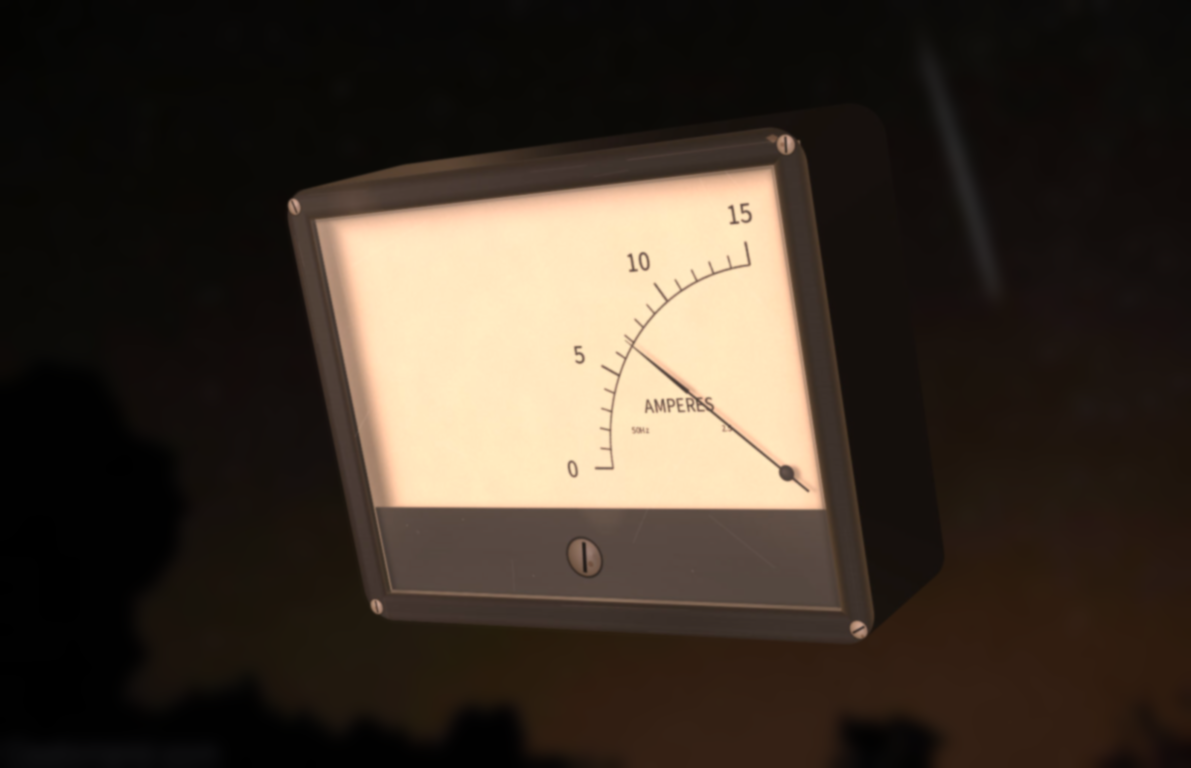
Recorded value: 7,A
